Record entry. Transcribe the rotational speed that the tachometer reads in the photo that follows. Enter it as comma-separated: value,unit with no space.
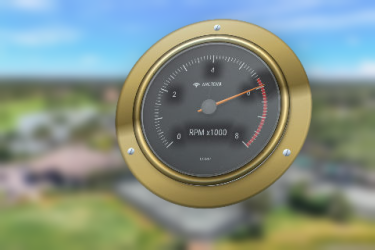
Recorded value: 6000,rpm
